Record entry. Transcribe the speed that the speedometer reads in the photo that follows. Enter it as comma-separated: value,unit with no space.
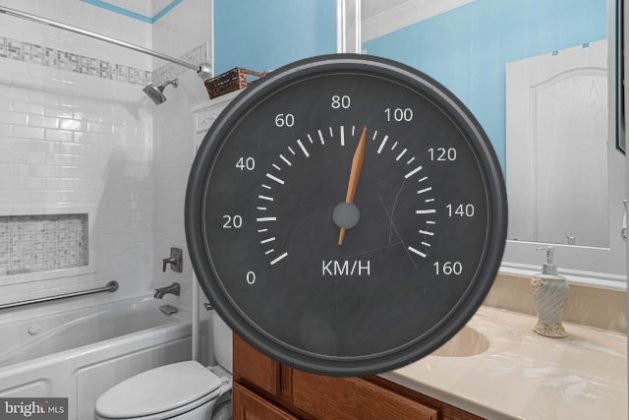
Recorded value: 90,km/h
